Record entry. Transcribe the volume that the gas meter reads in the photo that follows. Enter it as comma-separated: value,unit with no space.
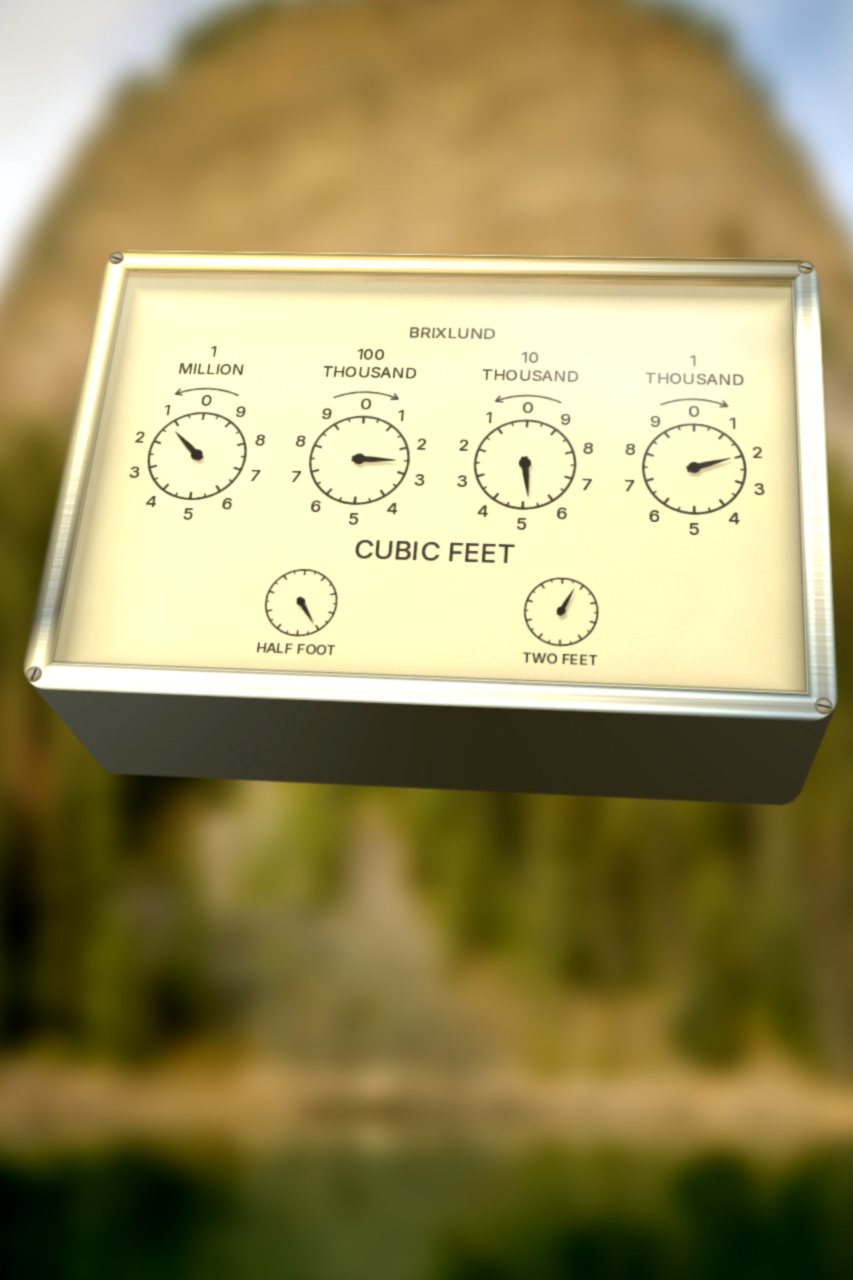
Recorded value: 125200,ft³
